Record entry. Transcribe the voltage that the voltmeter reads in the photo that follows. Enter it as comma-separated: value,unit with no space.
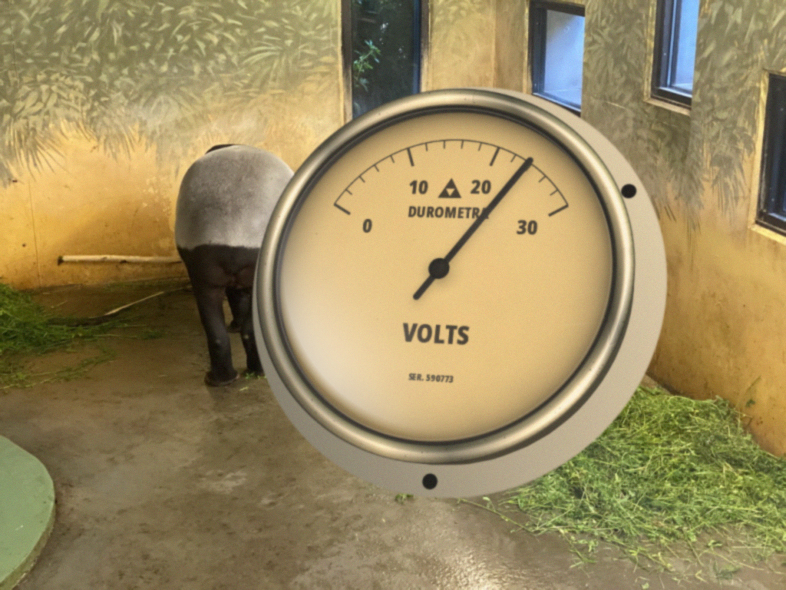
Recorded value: 24,V
